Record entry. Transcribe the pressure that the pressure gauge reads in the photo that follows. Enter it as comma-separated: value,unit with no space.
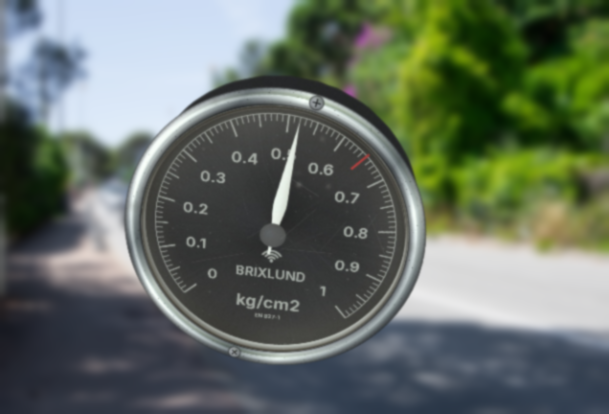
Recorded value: 0.52,kg/cm²
